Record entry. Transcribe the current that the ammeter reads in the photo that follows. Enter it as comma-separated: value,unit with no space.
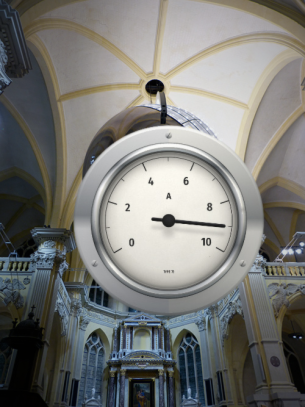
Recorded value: 9,A
